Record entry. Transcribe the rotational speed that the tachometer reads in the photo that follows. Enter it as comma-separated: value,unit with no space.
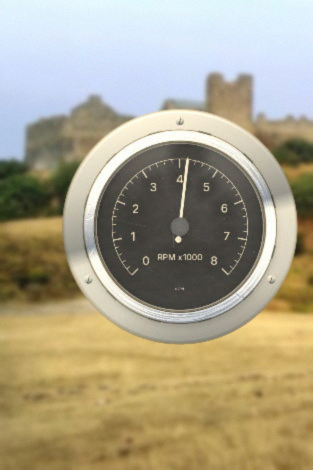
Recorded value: 4200,rpm
